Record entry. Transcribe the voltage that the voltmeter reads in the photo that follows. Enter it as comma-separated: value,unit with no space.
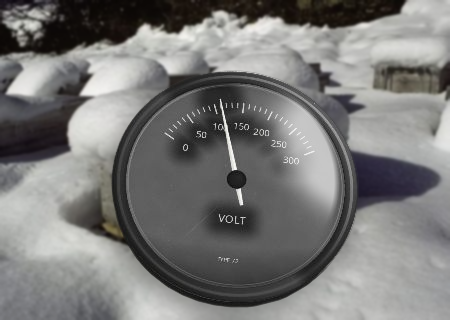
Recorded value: 110,V
